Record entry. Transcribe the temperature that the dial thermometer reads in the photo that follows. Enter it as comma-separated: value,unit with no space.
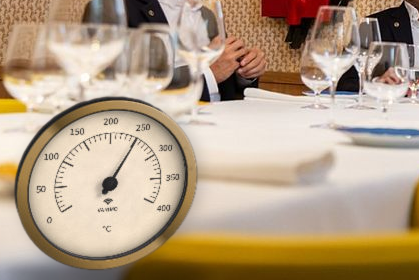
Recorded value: 250,°C
